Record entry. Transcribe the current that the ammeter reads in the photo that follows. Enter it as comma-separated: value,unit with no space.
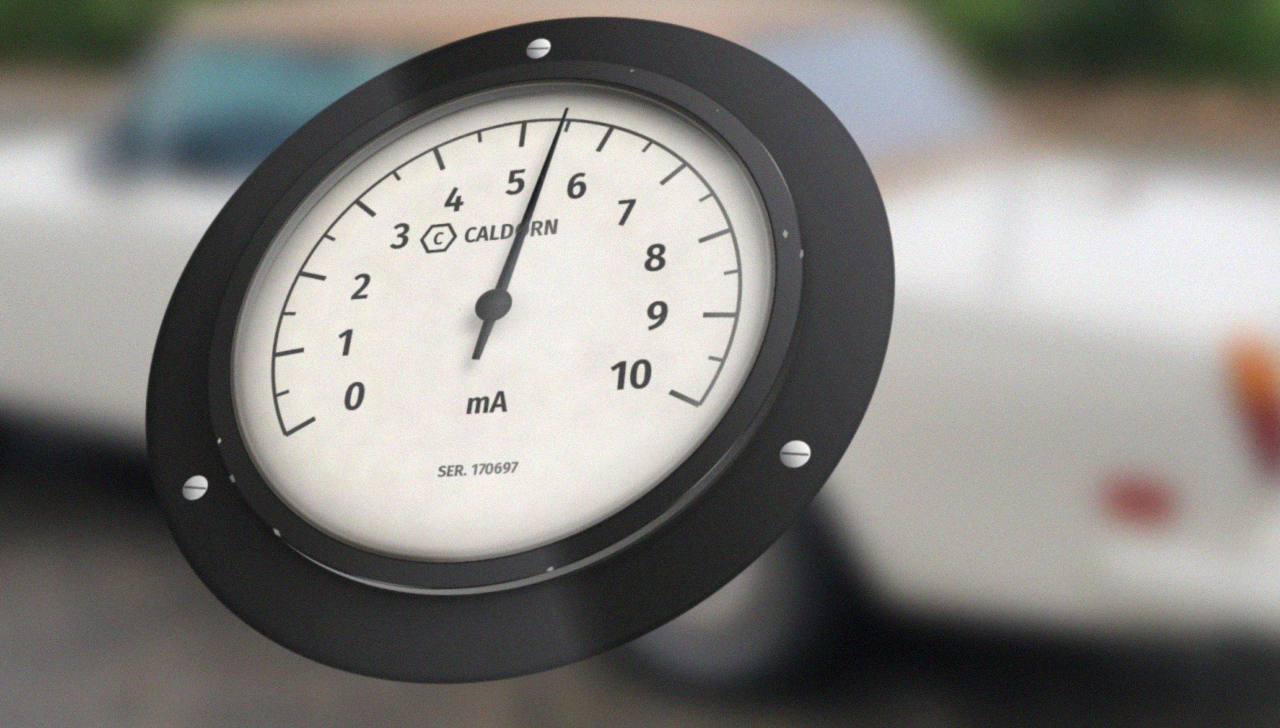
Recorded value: 5.5,mA
